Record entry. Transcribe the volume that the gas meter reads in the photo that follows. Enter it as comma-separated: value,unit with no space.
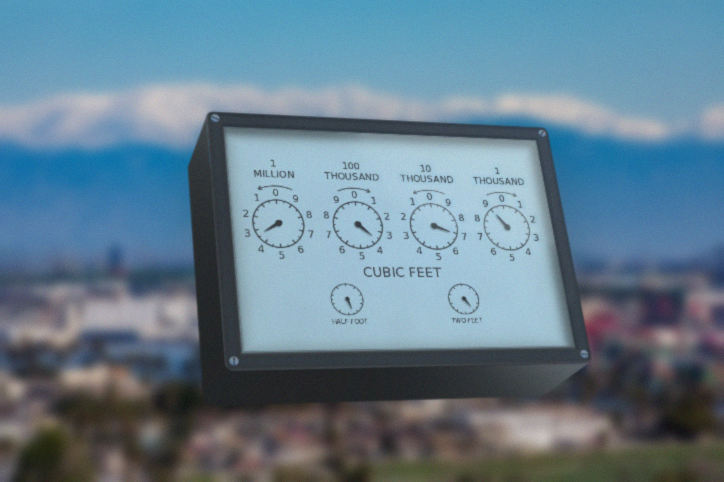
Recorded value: 336900,ft³
